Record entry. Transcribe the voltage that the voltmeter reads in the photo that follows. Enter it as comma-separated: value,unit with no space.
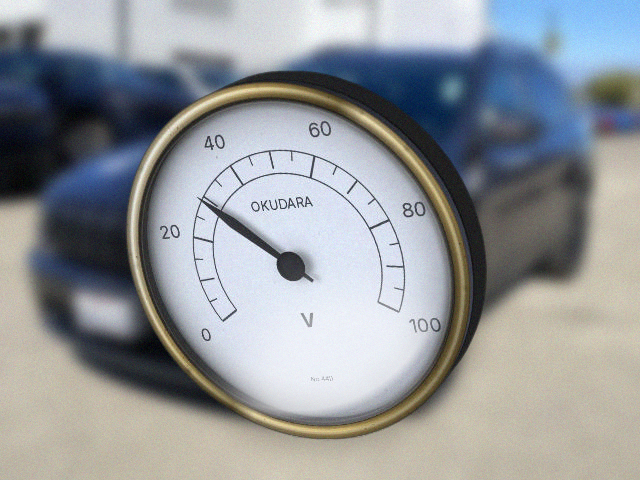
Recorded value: 30,V
